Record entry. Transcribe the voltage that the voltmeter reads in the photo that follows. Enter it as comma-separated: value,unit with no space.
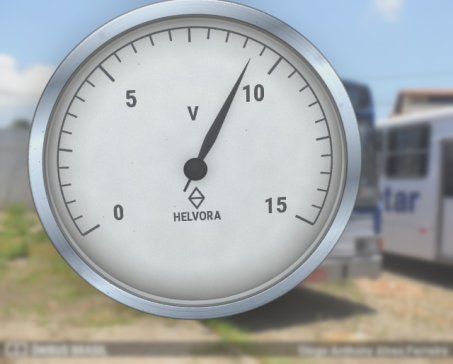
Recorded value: 9.25,V
